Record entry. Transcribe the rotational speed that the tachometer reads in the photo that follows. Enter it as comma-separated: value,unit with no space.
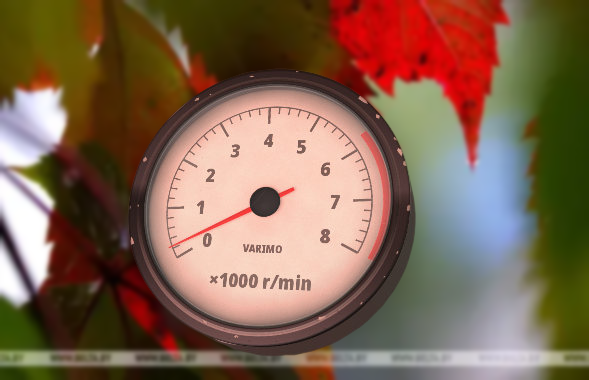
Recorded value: 200,rpm
